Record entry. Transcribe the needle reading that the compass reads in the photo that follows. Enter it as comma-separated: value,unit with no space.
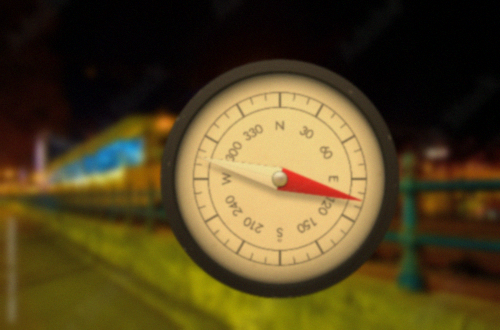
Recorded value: 105,°
